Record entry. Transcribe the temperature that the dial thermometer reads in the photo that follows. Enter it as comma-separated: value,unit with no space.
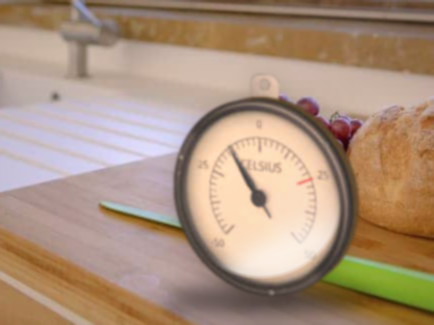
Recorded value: -12.5,°C
